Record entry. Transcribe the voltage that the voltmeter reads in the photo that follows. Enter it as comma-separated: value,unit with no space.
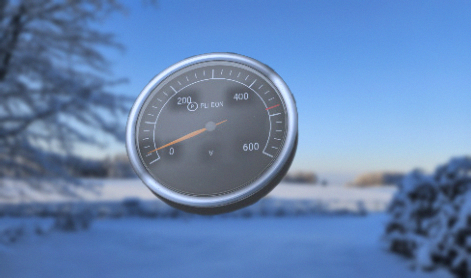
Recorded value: 20,V
